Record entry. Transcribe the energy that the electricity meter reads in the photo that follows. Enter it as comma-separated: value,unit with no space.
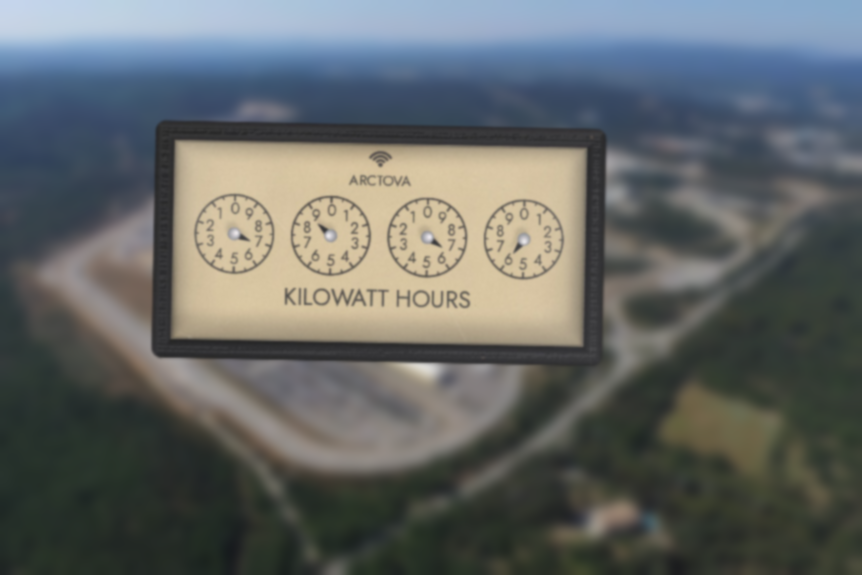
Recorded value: 6866,kWh
